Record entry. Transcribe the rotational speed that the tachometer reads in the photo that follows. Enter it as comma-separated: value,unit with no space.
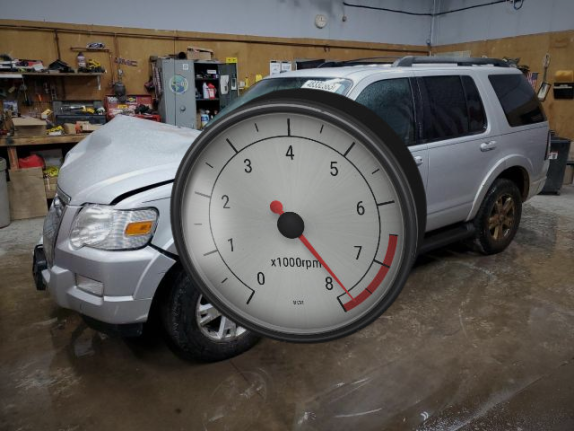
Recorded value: 7750,rpm
